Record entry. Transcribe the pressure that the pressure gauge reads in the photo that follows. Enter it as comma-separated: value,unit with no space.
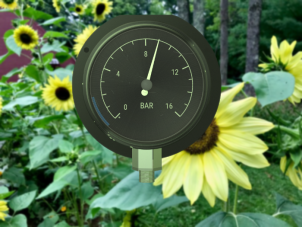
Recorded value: 9,bar
